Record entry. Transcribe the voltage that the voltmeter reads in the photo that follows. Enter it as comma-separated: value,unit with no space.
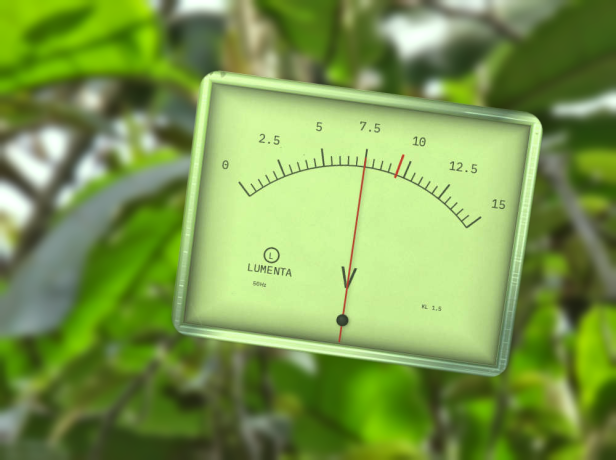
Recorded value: 7.5,V
